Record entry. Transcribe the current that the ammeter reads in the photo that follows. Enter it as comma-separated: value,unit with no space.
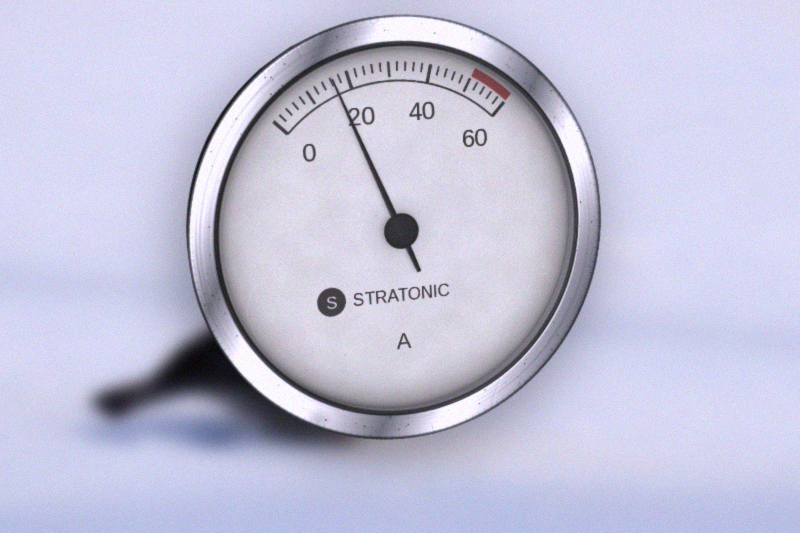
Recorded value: 16,A
